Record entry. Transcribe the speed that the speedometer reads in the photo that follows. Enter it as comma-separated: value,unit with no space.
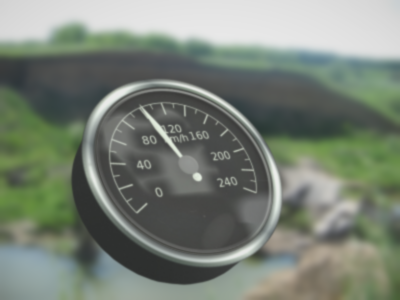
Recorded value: 100,km/h
